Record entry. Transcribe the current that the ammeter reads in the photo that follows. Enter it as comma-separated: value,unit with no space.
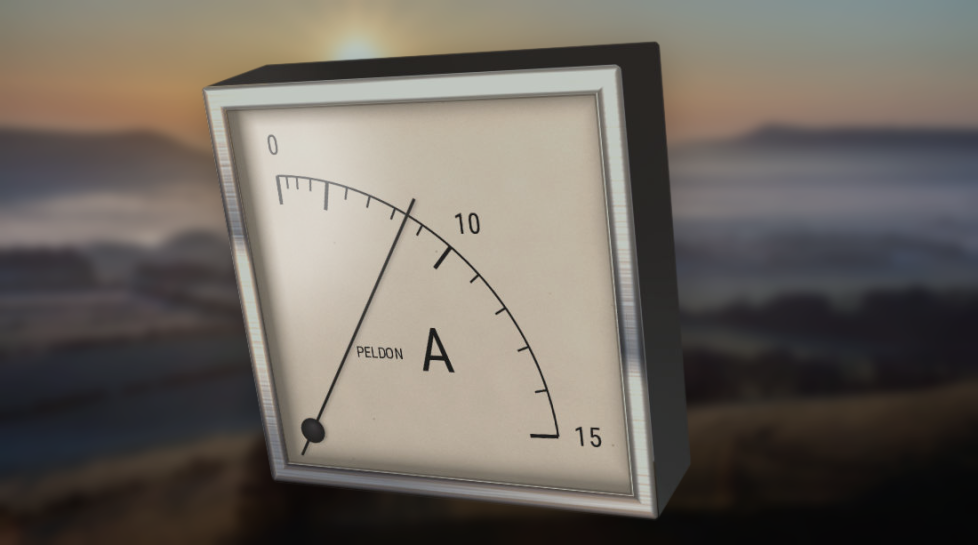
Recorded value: 8.5,A
